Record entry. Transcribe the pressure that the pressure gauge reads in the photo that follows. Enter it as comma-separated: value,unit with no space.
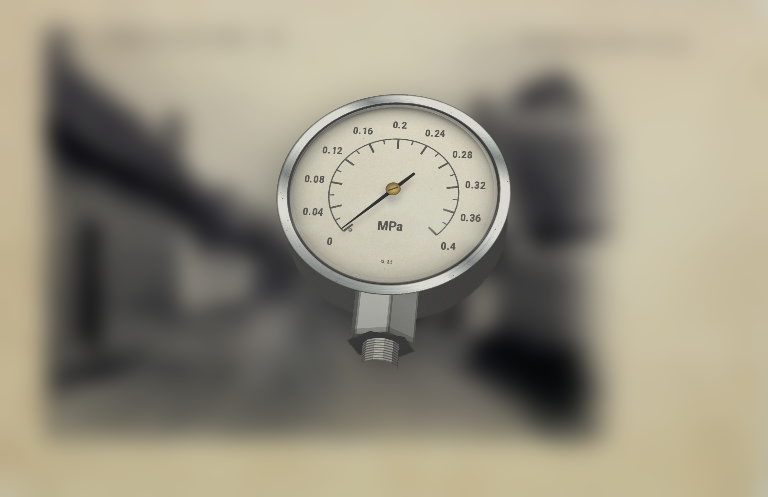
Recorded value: 0,MPa
